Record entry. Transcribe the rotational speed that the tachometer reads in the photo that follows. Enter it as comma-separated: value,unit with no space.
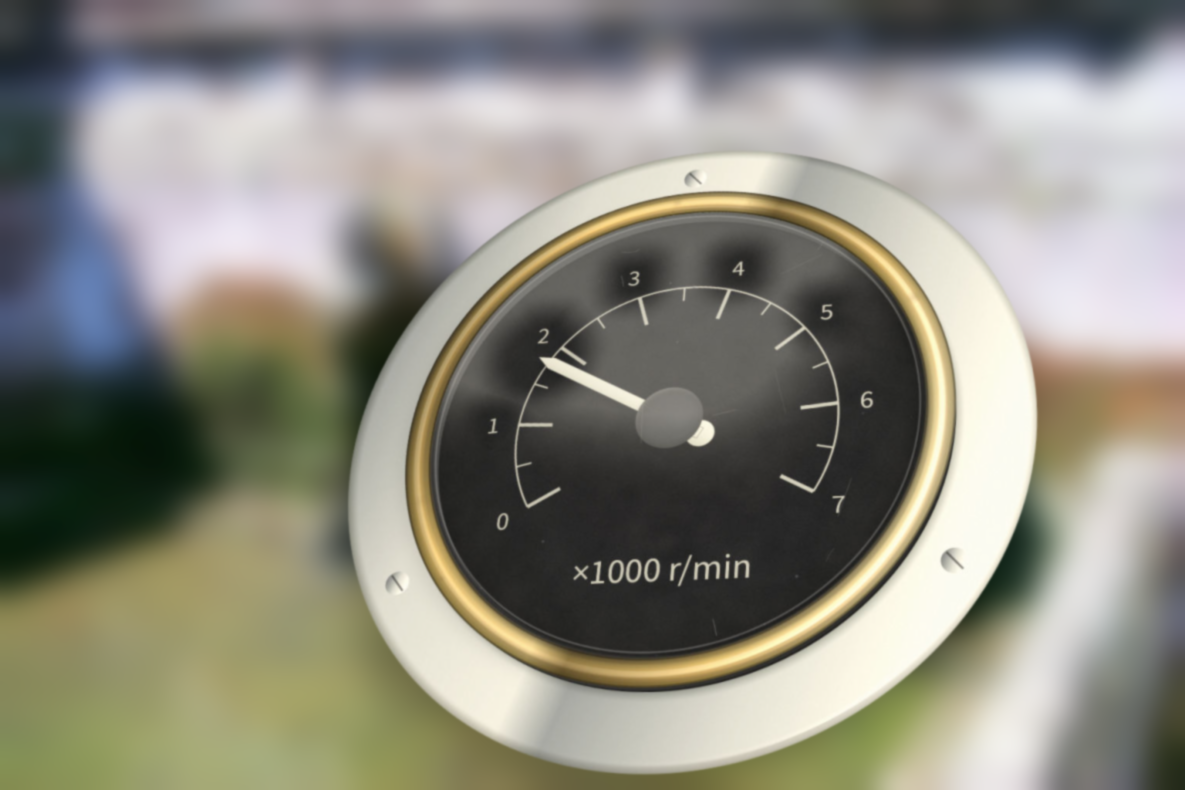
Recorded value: 1750,rpm
